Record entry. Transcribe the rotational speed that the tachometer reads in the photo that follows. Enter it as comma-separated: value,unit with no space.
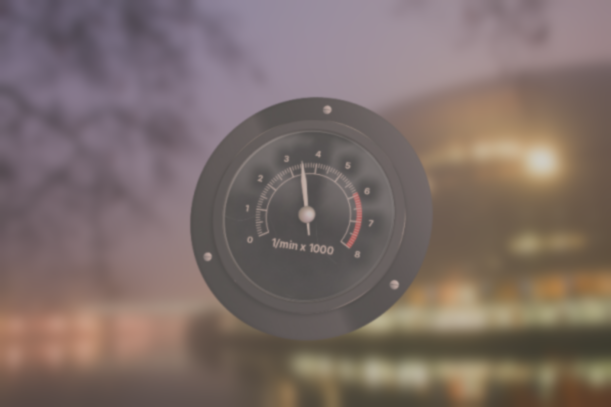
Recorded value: 3500,rpm
